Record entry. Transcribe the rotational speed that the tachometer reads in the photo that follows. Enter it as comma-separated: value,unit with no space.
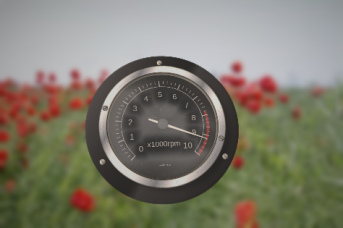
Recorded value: 9200,rpm
